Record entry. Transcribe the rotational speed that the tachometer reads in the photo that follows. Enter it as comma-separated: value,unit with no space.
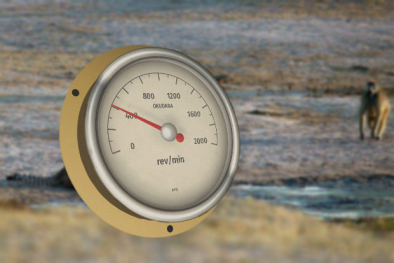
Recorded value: 400,rpm
